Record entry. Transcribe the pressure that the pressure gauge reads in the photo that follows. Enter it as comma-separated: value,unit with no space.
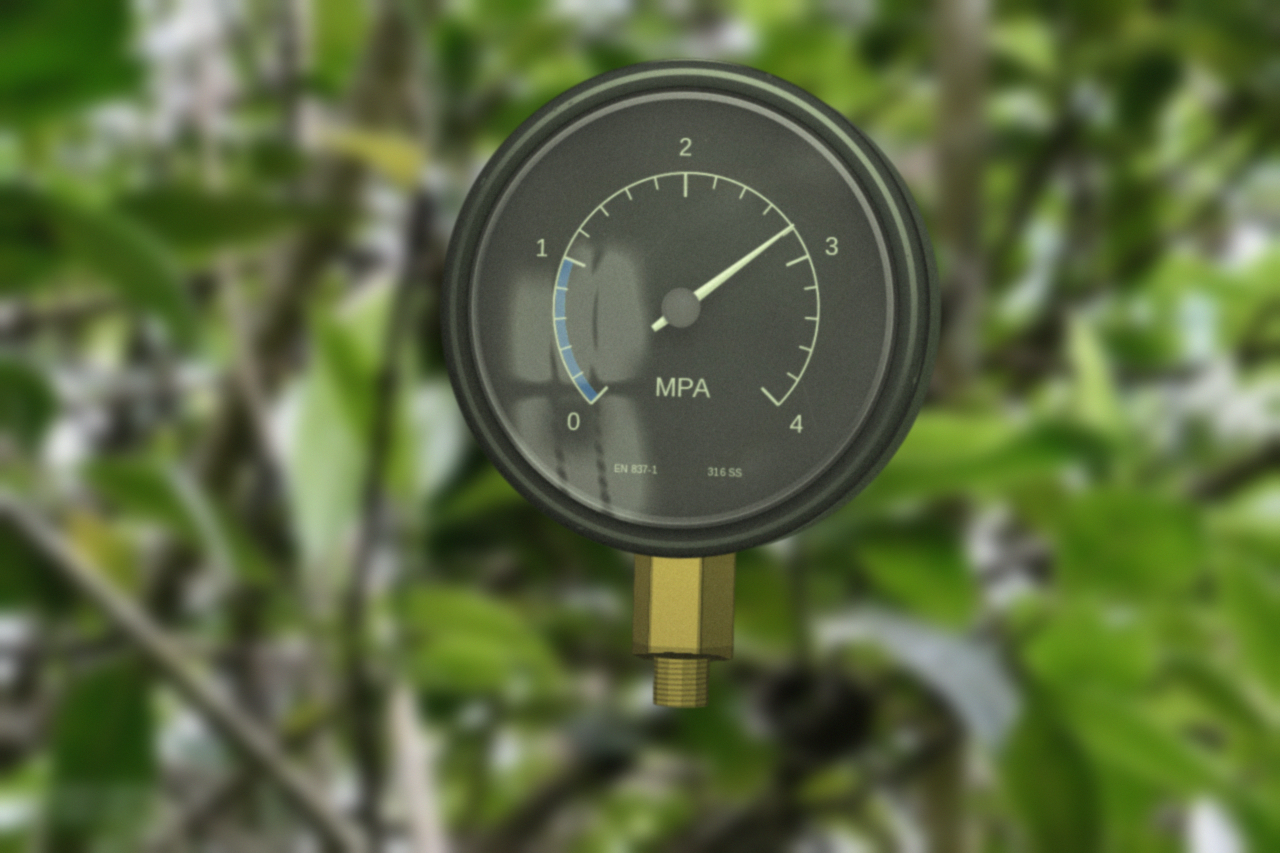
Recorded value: 2.8,MPa
